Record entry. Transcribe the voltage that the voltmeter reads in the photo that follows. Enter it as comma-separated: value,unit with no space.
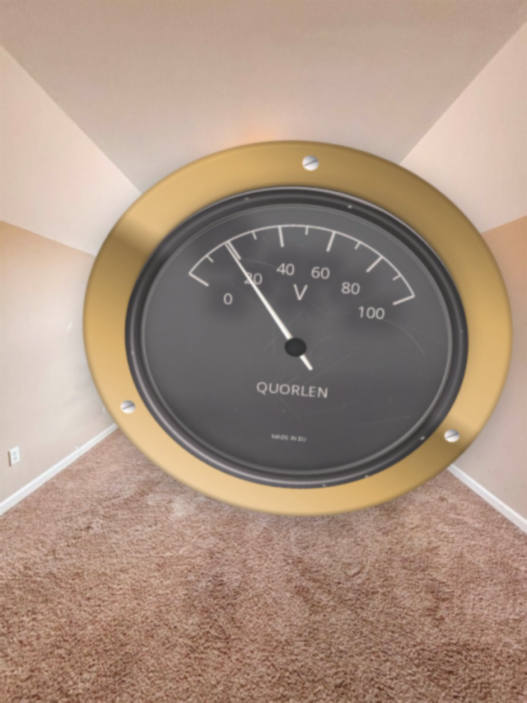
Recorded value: 20,V
